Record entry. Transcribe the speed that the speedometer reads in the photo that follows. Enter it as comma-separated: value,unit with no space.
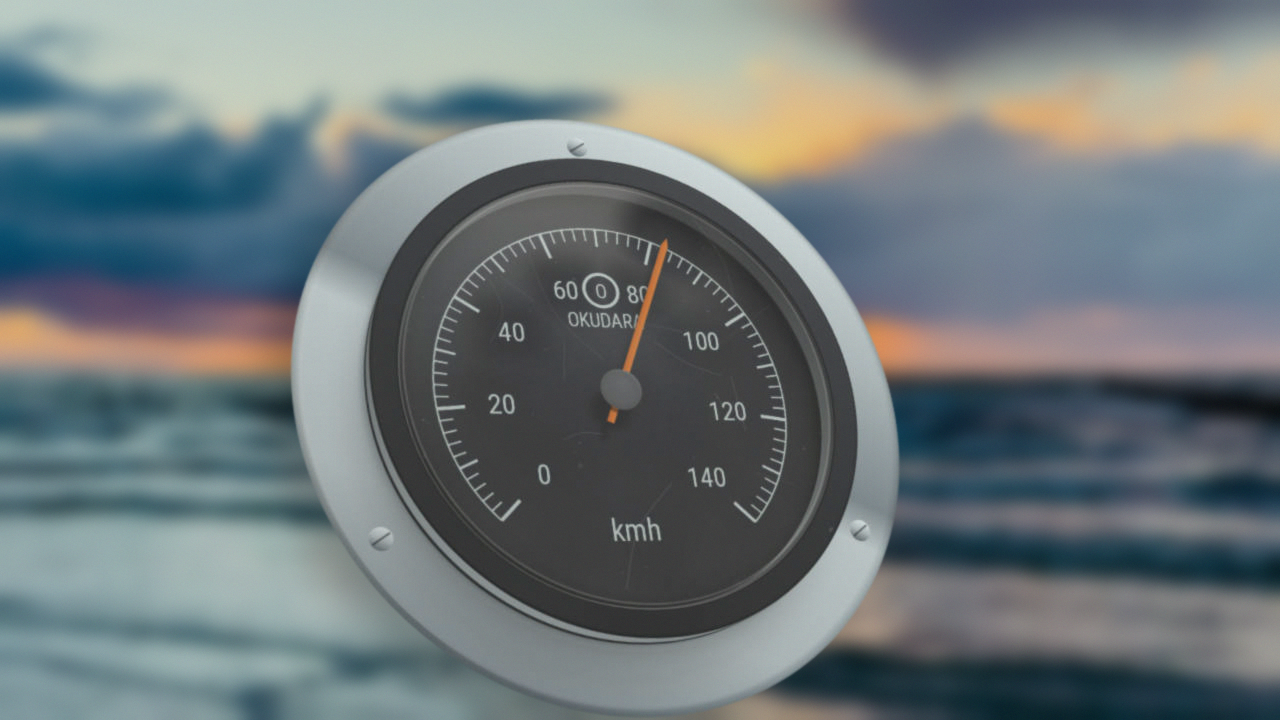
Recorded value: 82,km/h
